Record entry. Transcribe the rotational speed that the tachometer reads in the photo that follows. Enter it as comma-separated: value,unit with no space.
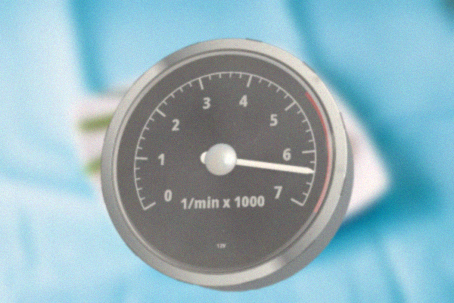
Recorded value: 6400,rpm
